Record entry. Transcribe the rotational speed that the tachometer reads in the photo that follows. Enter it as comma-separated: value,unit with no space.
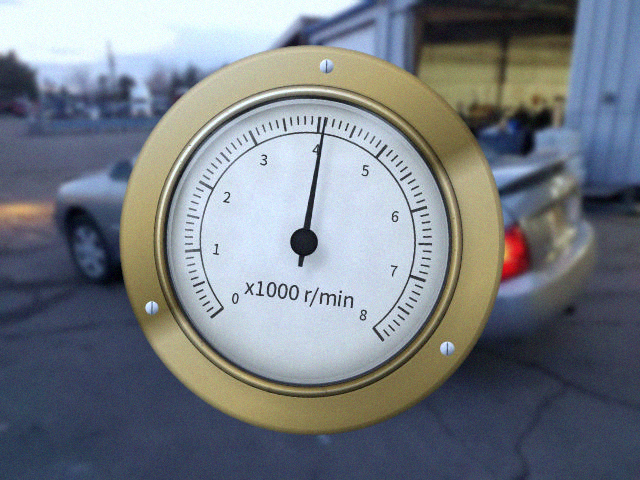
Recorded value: 4100,rpm
